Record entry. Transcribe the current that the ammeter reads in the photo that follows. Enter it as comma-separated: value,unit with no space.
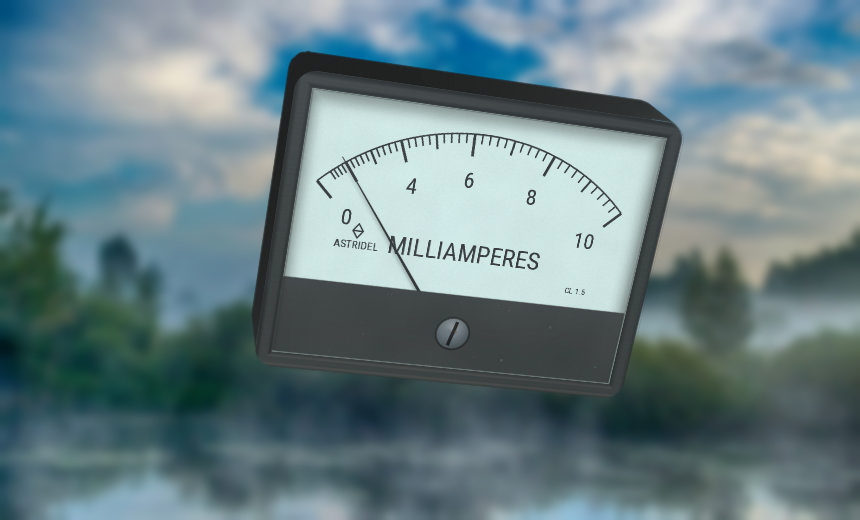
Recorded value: 2,mA
